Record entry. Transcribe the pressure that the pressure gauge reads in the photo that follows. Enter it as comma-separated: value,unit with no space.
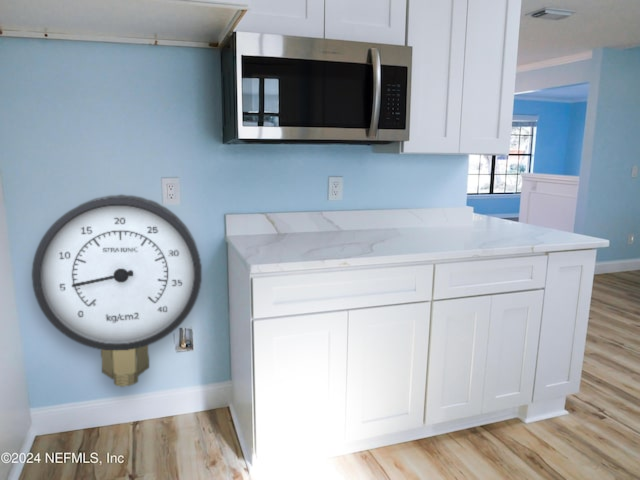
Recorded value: 5,kg/cm²
